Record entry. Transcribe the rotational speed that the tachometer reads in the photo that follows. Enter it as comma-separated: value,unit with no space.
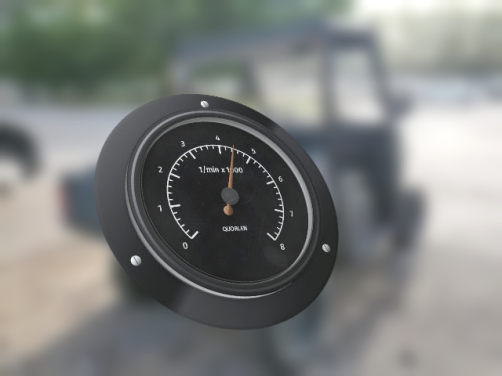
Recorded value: 4400,rpm
